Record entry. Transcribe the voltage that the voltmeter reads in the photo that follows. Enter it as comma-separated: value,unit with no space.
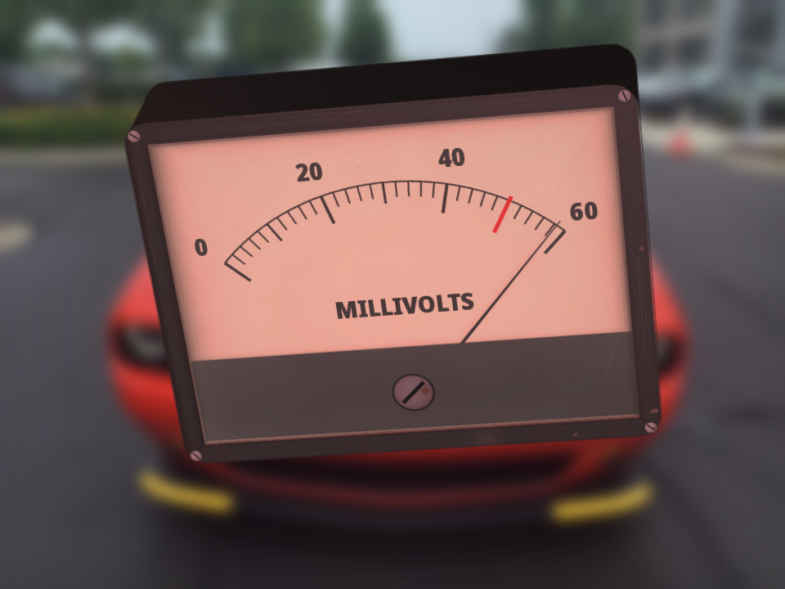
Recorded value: 58,mV
